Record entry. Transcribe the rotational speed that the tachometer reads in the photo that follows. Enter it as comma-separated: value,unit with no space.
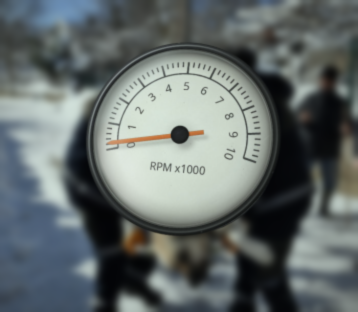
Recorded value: 200,rpm
